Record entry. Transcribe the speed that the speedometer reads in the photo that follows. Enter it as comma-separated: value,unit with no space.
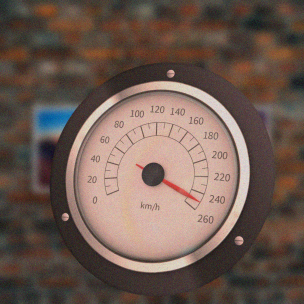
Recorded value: 250,km/h
